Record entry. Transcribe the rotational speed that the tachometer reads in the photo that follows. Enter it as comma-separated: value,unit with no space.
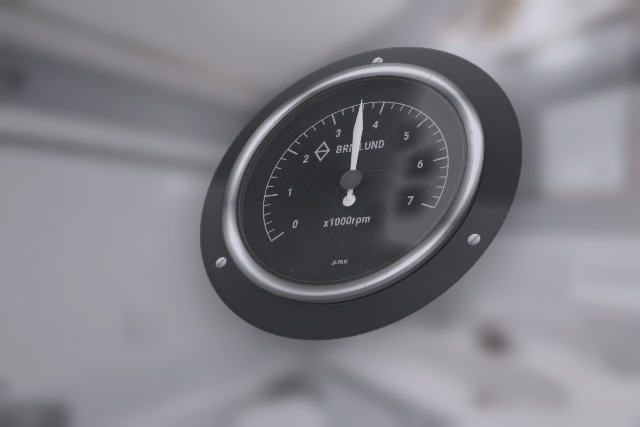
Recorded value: 3600,rpm
